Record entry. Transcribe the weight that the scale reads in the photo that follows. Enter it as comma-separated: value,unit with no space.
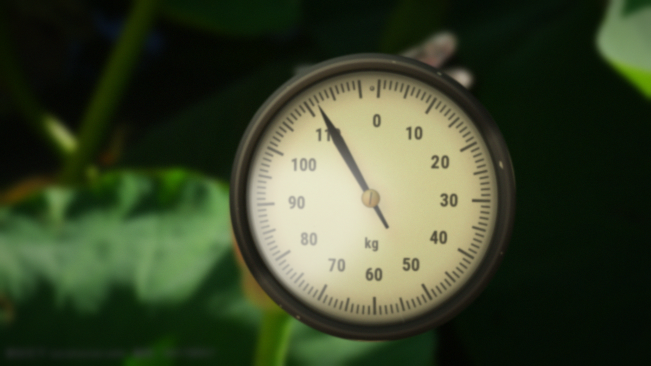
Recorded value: 112,kg
